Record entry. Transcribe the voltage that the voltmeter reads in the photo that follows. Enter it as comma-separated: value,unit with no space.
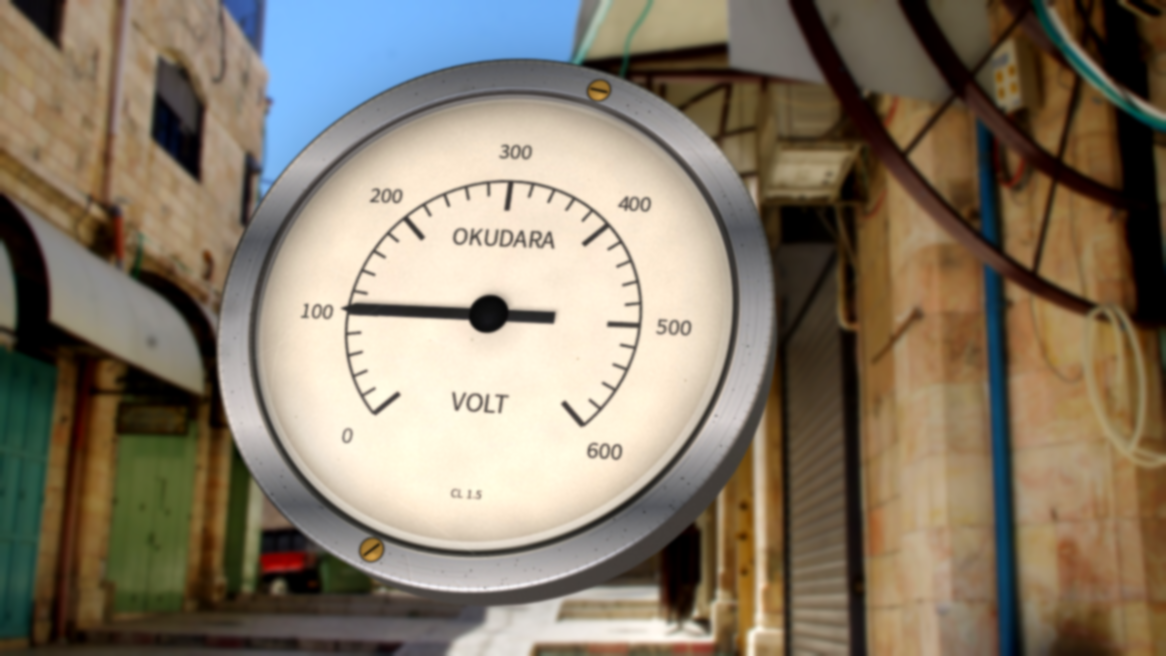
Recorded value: 100,V
